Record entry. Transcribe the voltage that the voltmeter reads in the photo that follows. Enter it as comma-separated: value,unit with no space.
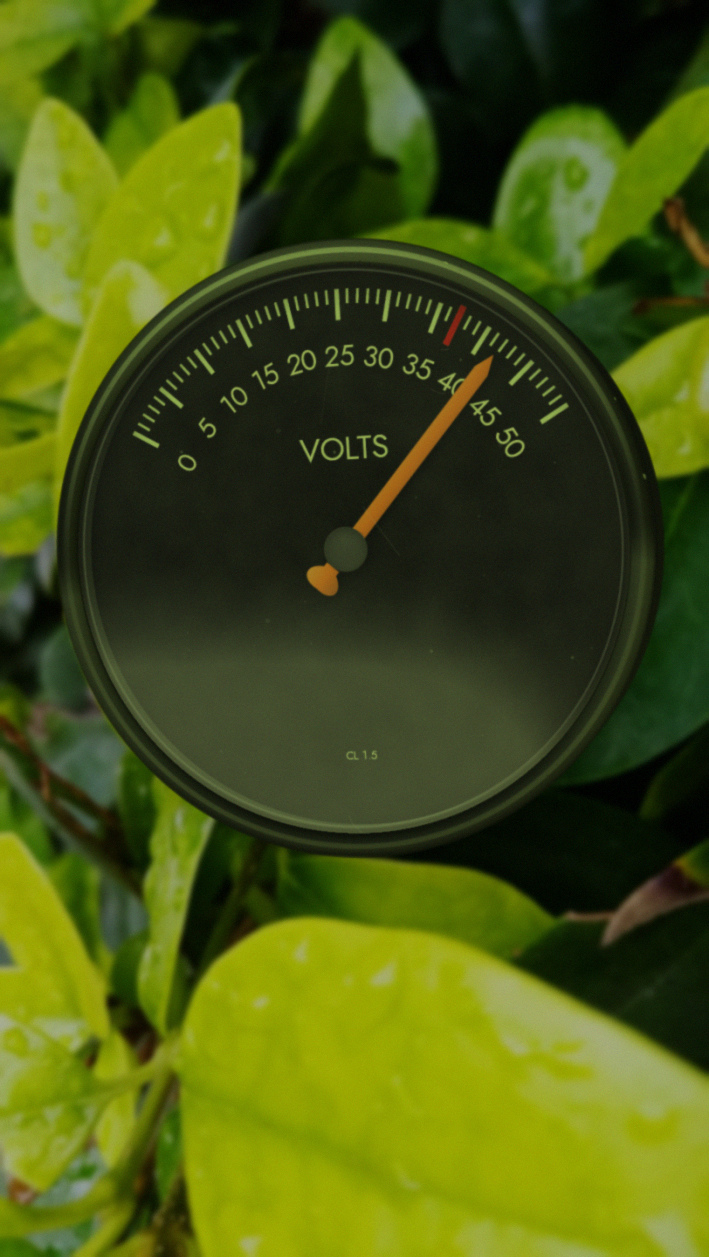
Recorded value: 42,V
